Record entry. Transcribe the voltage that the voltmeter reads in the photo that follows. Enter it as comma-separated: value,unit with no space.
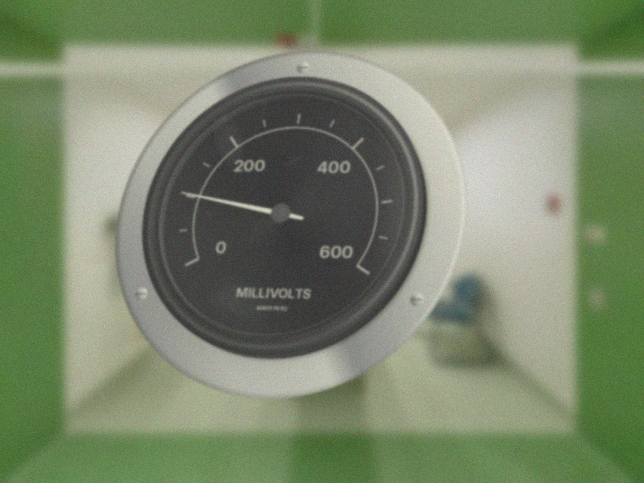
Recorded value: 100,mV
